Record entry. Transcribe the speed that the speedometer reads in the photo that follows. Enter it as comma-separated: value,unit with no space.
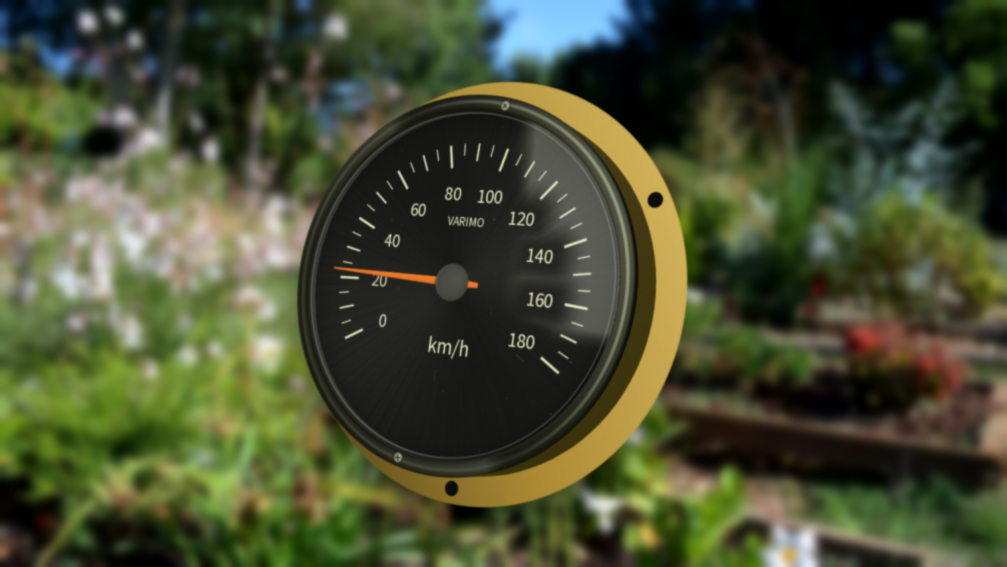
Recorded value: 22.5,km/h
